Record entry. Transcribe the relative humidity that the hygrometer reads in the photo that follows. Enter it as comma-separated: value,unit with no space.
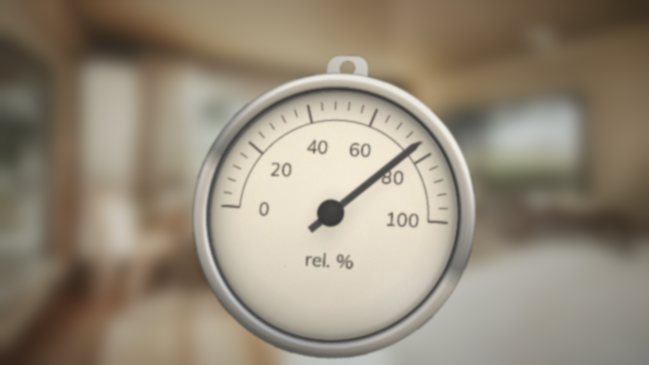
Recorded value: 76,%
